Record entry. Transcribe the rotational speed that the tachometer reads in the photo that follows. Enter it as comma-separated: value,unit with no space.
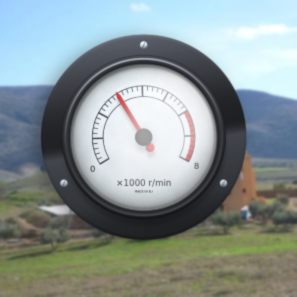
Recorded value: 3000,rpm
